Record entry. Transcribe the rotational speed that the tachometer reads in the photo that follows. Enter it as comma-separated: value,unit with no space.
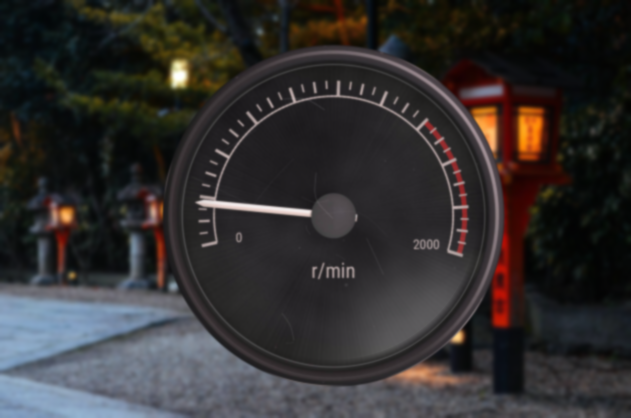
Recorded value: 175,rpm
